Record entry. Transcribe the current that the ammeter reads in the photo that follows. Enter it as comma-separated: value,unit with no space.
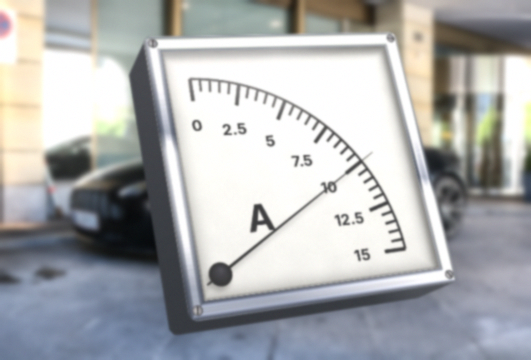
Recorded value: 10,A
